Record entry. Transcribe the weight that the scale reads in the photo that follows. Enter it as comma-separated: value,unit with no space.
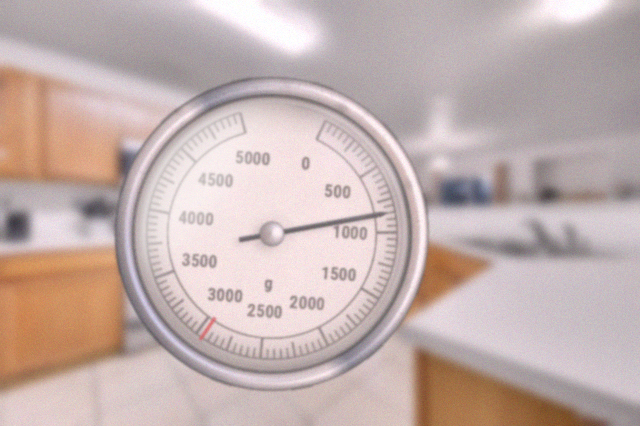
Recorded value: 850,g
